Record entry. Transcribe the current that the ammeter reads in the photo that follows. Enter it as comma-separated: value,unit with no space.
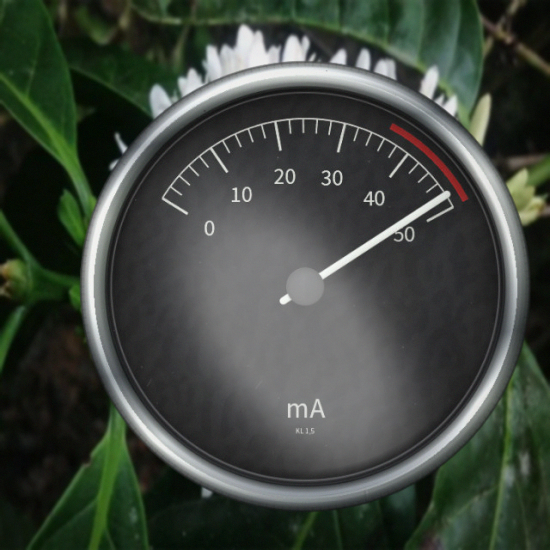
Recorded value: 48,mA
